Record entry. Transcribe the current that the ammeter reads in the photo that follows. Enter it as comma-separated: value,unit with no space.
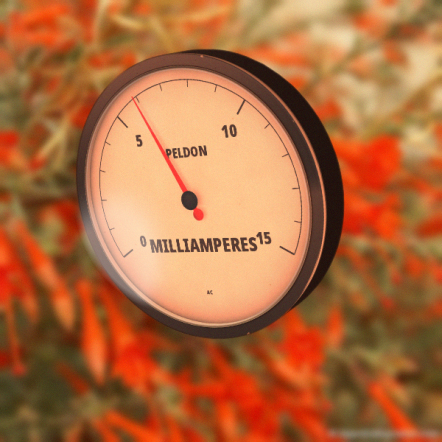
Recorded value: 6,mA
